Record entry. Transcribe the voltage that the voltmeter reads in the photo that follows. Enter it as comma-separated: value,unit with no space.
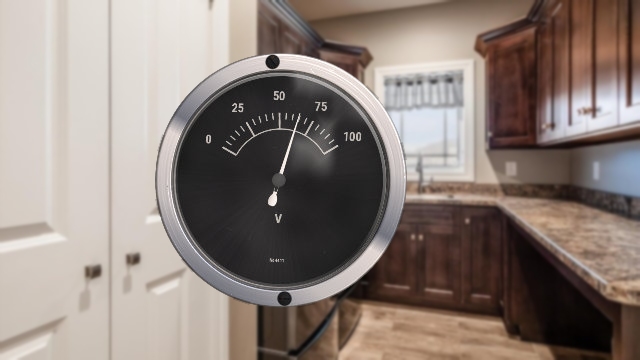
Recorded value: 65,V
